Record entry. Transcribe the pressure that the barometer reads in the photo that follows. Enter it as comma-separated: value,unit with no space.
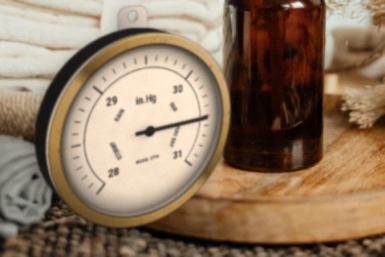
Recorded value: 30.5,inHg
